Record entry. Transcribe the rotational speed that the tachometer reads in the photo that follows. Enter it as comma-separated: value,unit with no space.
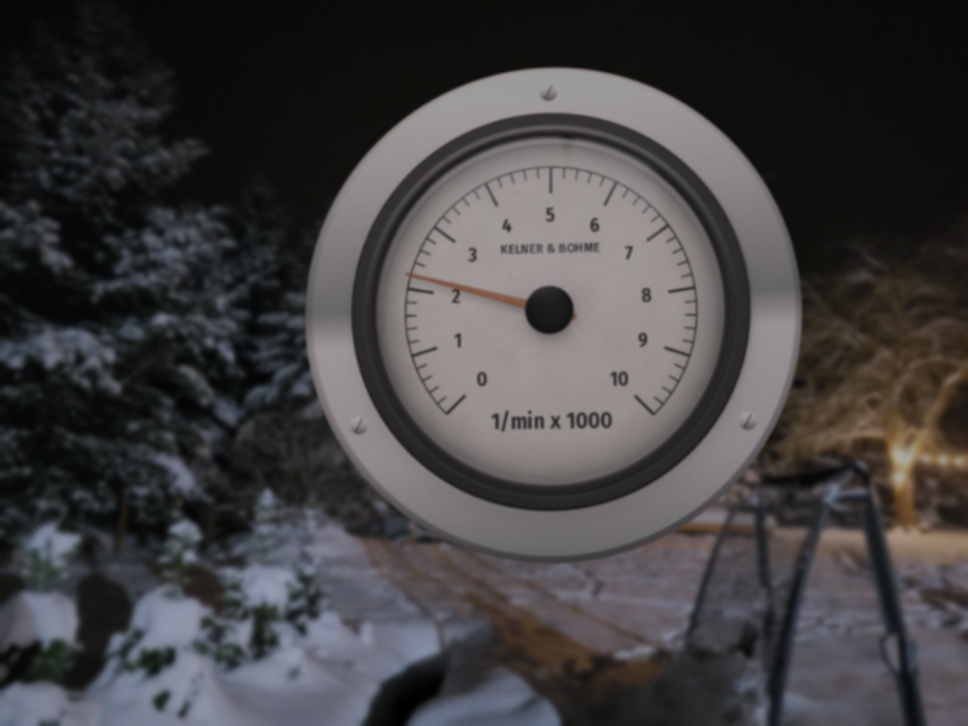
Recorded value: 2200,rpm
